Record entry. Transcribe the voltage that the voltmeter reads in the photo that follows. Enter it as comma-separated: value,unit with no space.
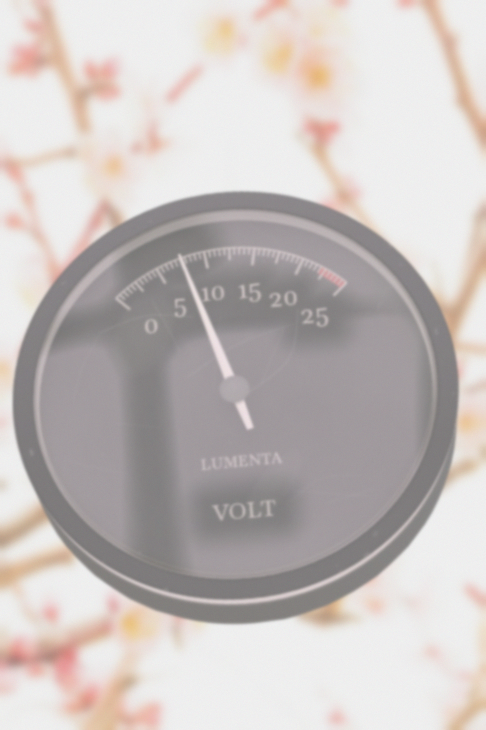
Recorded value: 7.5,V
